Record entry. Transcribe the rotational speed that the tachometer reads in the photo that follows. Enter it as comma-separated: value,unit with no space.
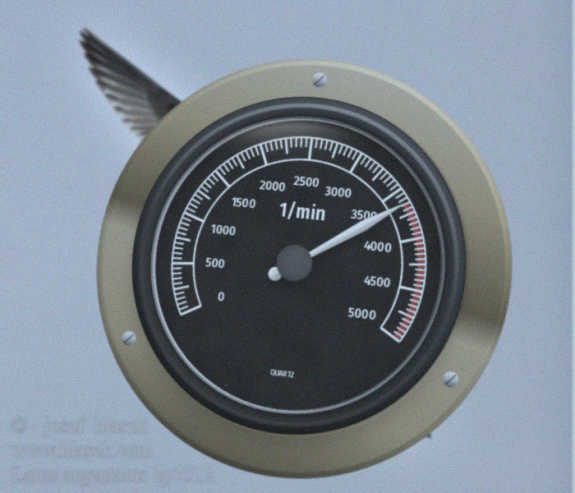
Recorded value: 3650,rpm
